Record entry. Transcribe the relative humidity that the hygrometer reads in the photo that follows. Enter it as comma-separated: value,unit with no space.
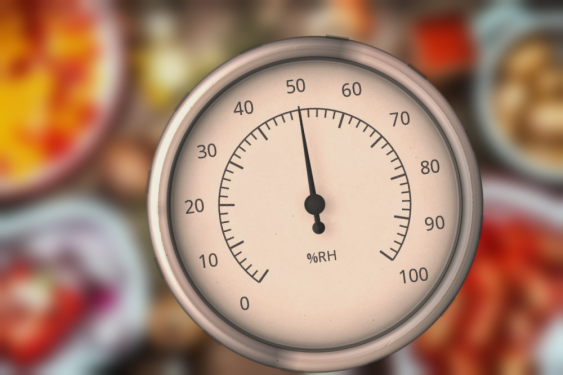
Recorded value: 50,%
